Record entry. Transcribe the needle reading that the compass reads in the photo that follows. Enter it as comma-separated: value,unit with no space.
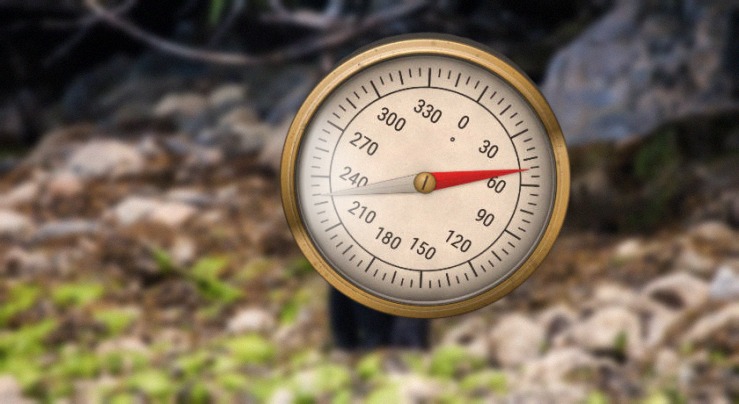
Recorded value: 50,°
